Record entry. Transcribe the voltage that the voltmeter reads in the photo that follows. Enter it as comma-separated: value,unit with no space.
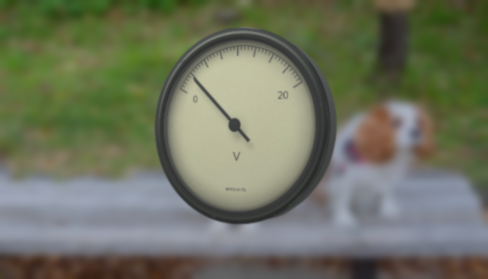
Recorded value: 2.5,V
